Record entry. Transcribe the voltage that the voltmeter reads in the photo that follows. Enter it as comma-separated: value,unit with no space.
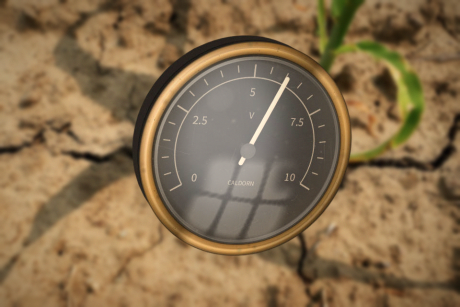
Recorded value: 6,V
